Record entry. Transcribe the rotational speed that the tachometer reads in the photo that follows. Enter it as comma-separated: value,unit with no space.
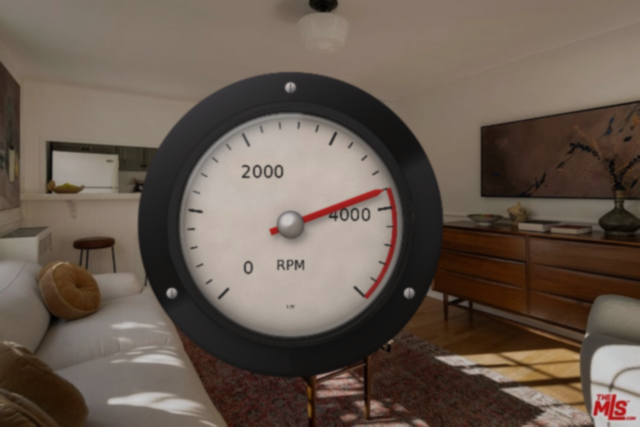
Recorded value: 3800,rpm
